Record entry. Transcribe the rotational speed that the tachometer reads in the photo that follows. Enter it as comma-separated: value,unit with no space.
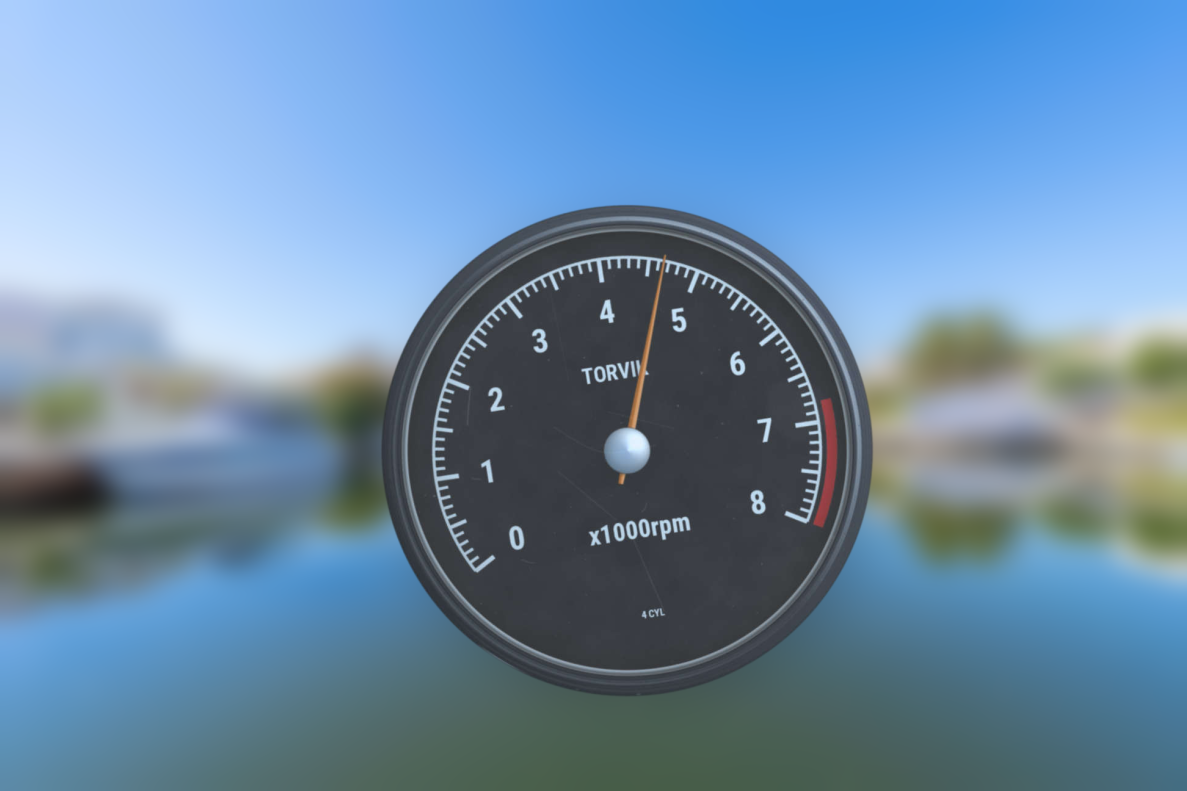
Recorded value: 4650,rpm
